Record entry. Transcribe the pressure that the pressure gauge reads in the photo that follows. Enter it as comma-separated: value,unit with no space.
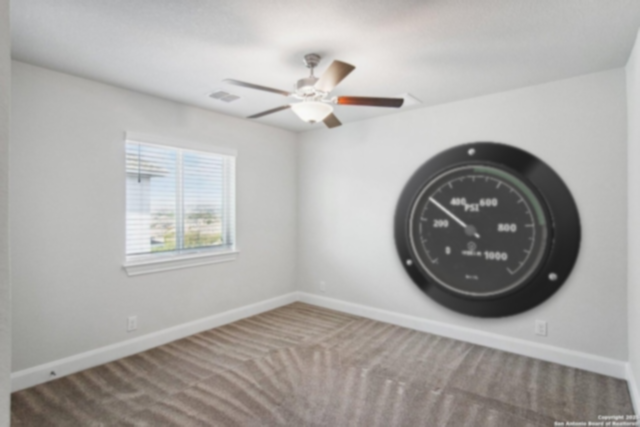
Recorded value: 300,psi
